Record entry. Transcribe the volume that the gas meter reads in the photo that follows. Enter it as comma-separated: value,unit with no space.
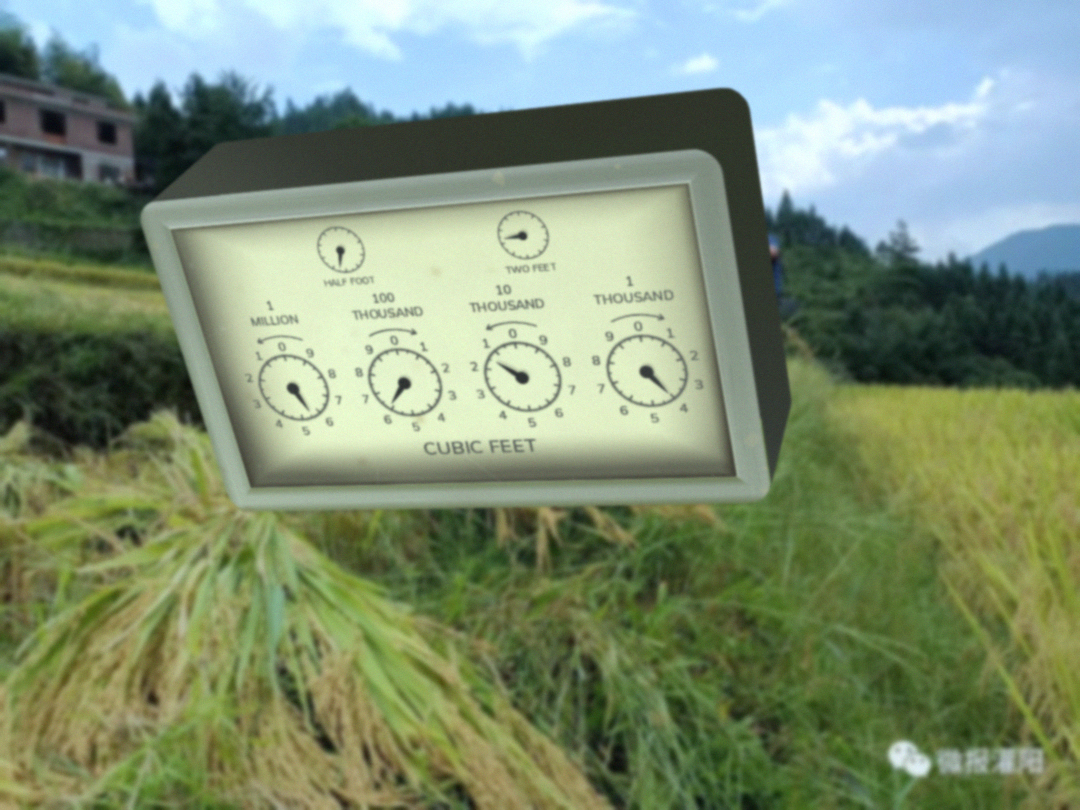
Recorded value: 561400,ft³
